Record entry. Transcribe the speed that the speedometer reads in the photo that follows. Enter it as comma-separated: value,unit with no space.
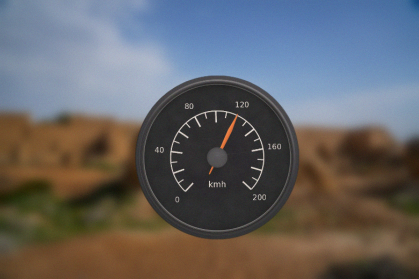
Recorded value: 120,km/h
